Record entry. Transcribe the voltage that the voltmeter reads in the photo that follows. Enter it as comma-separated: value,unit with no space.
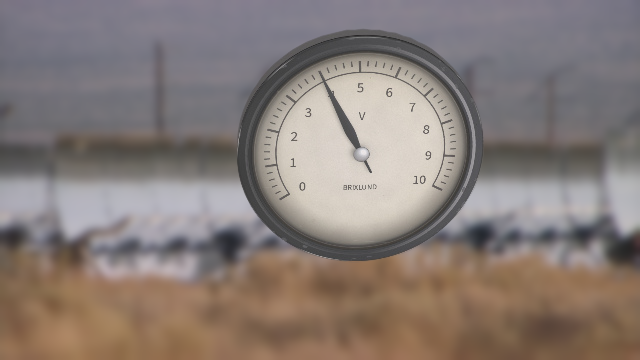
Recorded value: 4,V
